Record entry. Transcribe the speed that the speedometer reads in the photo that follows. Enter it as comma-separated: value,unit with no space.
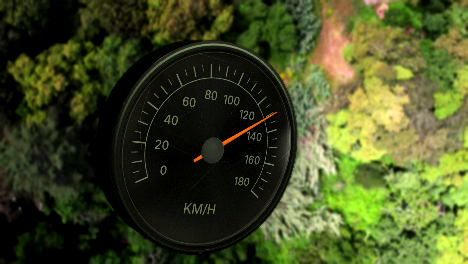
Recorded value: 130,km/h
